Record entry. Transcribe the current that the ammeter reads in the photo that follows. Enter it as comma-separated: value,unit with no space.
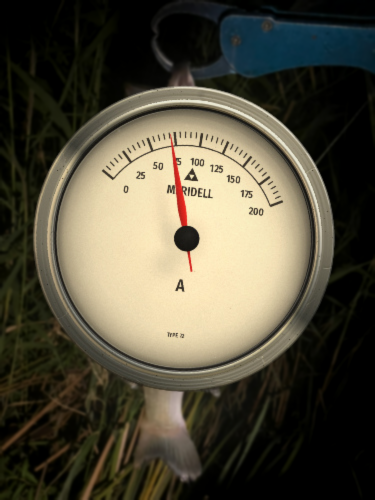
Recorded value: 70,A
